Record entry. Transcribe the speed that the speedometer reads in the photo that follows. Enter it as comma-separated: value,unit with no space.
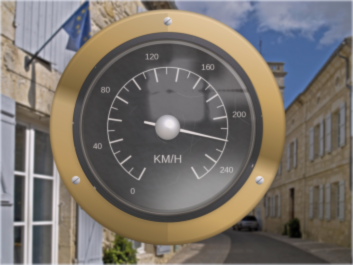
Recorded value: 220,km/h
